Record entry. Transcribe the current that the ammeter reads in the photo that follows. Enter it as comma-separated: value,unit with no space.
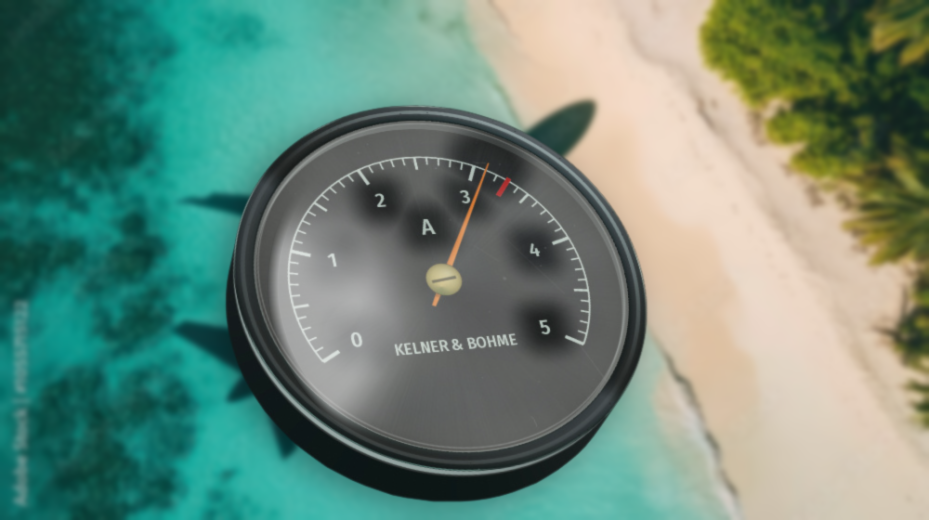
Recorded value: 3.1,A
